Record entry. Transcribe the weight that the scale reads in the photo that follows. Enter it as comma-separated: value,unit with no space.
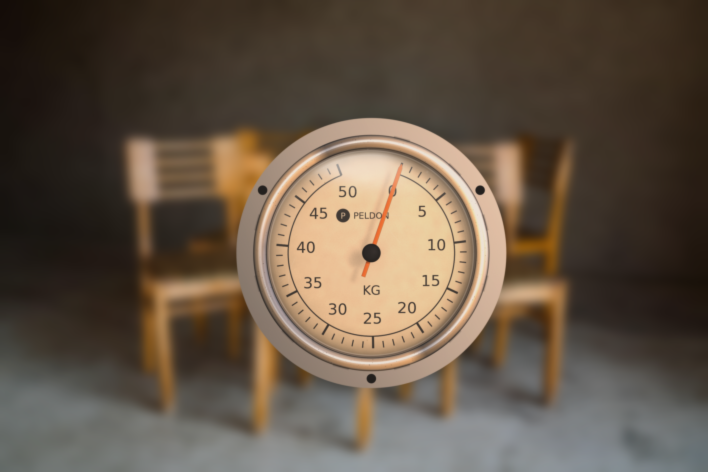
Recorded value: 0,kg
